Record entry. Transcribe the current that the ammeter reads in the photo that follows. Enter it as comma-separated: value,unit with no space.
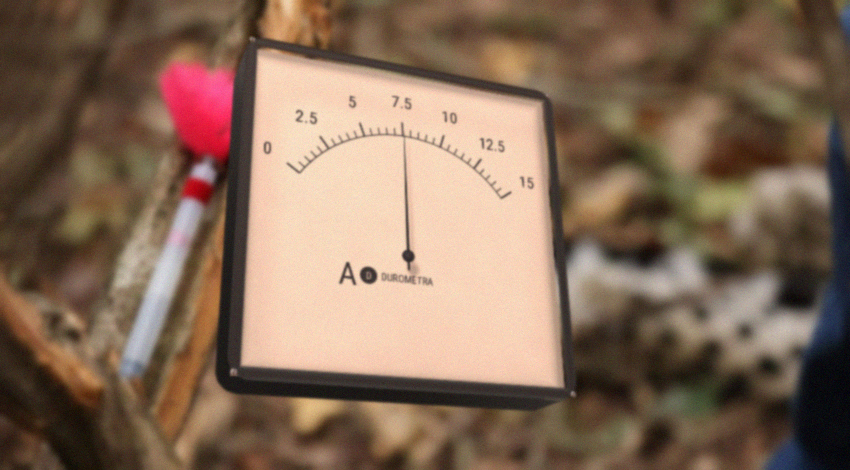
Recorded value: 7.5,A
